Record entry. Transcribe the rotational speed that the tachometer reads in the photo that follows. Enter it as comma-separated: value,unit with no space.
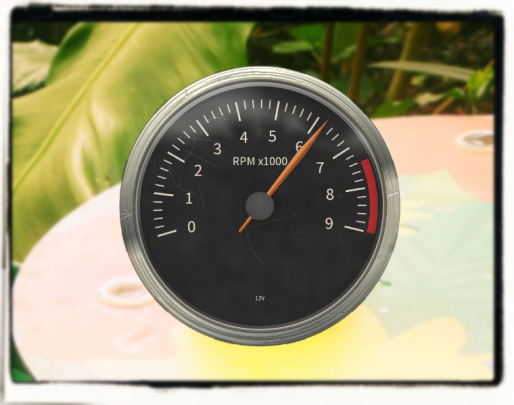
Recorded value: 6200,rpm
